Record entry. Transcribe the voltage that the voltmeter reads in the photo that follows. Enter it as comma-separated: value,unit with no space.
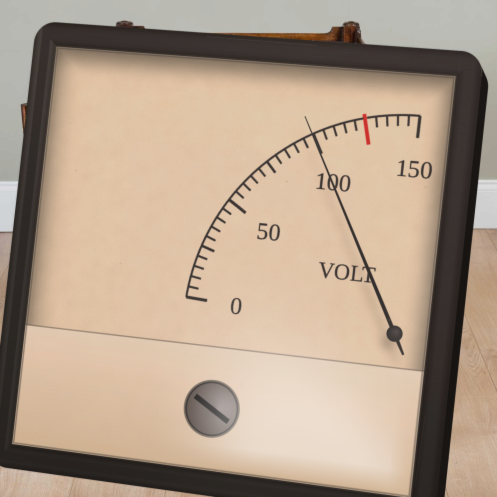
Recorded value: 100,V
